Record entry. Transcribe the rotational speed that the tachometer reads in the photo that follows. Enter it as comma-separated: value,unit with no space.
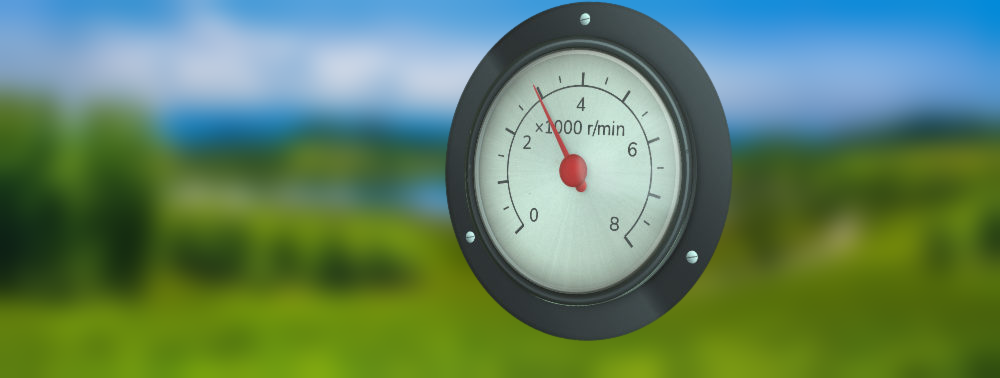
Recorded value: 3000,rpm
